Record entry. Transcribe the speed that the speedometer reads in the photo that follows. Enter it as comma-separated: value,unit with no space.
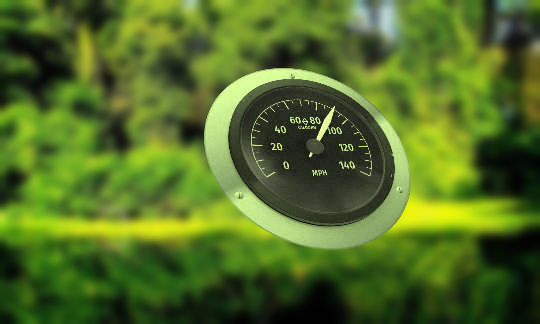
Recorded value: 90,mph
